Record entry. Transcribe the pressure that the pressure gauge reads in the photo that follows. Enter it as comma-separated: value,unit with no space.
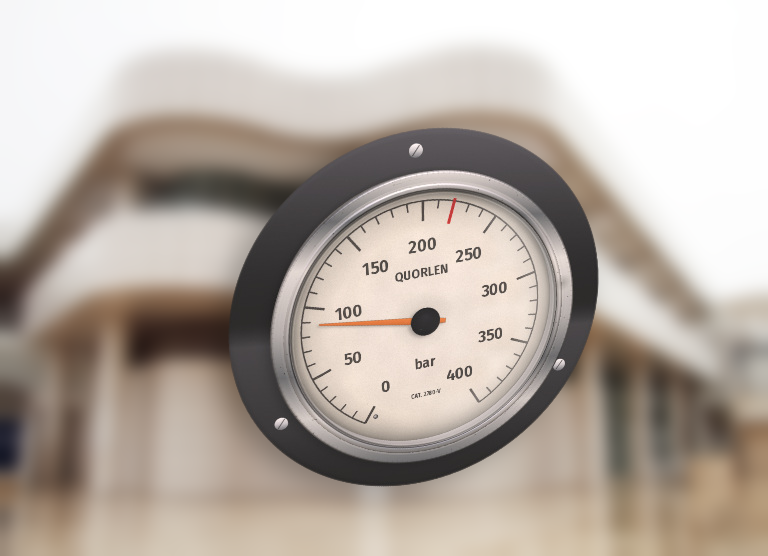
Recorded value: 90,bar
